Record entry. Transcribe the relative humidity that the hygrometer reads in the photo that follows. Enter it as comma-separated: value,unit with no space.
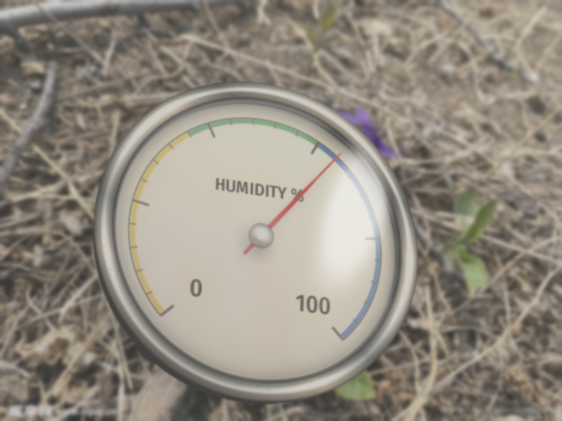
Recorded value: 64,%
